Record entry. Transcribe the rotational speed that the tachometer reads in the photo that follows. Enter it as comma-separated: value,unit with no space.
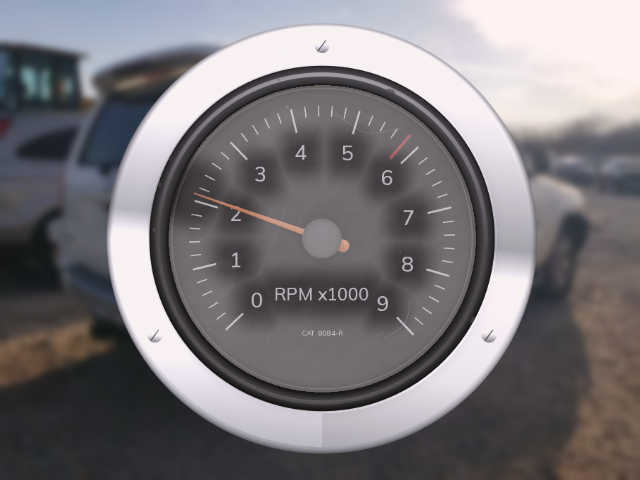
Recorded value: 2100,rpm
